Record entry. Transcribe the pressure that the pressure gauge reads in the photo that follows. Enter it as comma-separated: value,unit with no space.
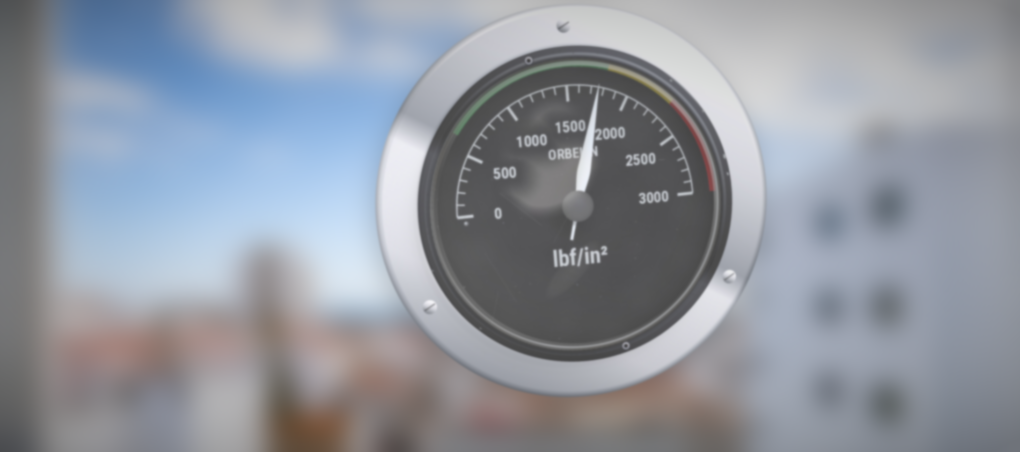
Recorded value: 1750,psi
